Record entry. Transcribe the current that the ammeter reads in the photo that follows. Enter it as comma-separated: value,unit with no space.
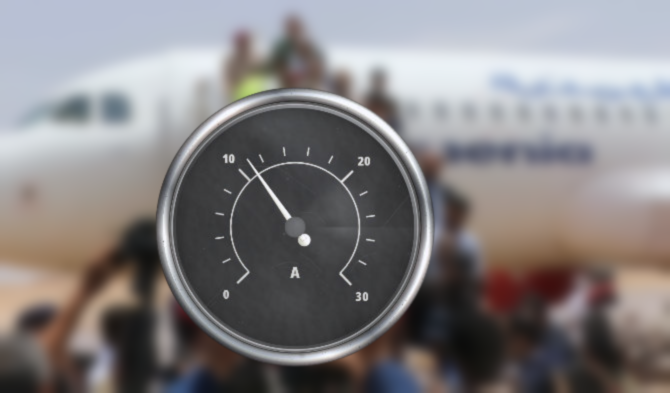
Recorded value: 11,A
